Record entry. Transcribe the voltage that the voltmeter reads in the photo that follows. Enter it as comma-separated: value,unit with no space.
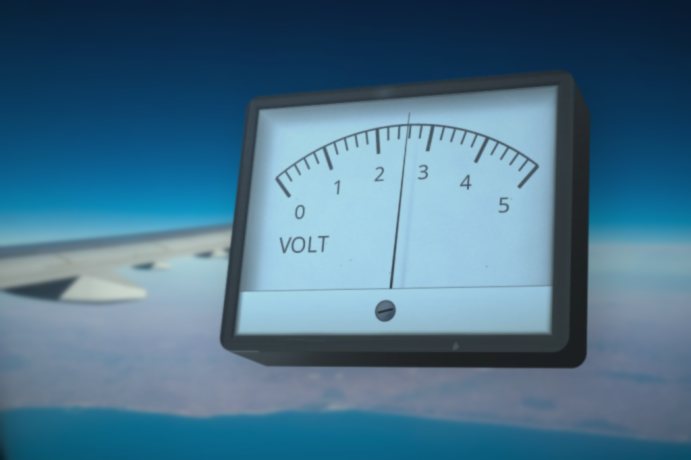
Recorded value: 2.6,V
